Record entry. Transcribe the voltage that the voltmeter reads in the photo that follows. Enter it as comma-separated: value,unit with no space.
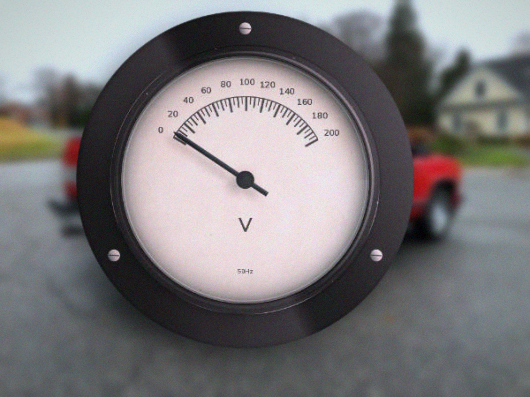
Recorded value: 5,V
